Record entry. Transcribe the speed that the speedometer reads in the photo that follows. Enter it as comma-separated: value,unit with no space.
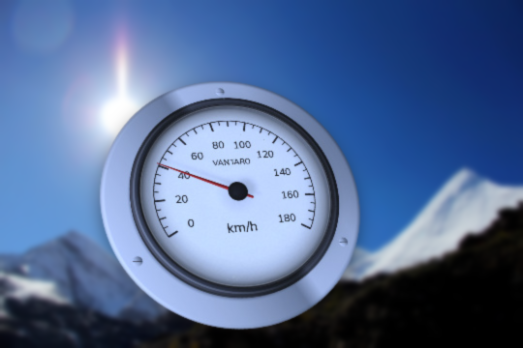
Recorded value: 40,km/h
